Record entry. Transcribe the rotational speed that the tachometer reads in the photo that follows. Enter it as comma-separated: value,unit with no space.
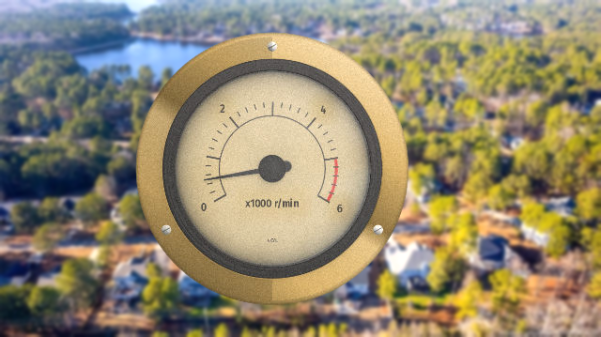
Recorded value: 500,rpm
